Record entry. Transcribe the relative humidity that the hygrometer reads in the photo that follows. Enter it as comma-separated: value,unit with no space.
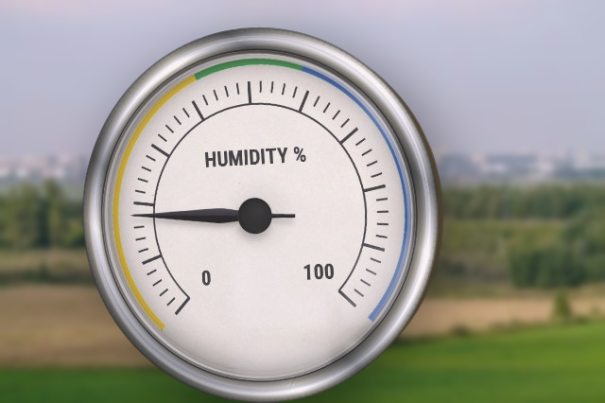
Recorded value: 18,%
